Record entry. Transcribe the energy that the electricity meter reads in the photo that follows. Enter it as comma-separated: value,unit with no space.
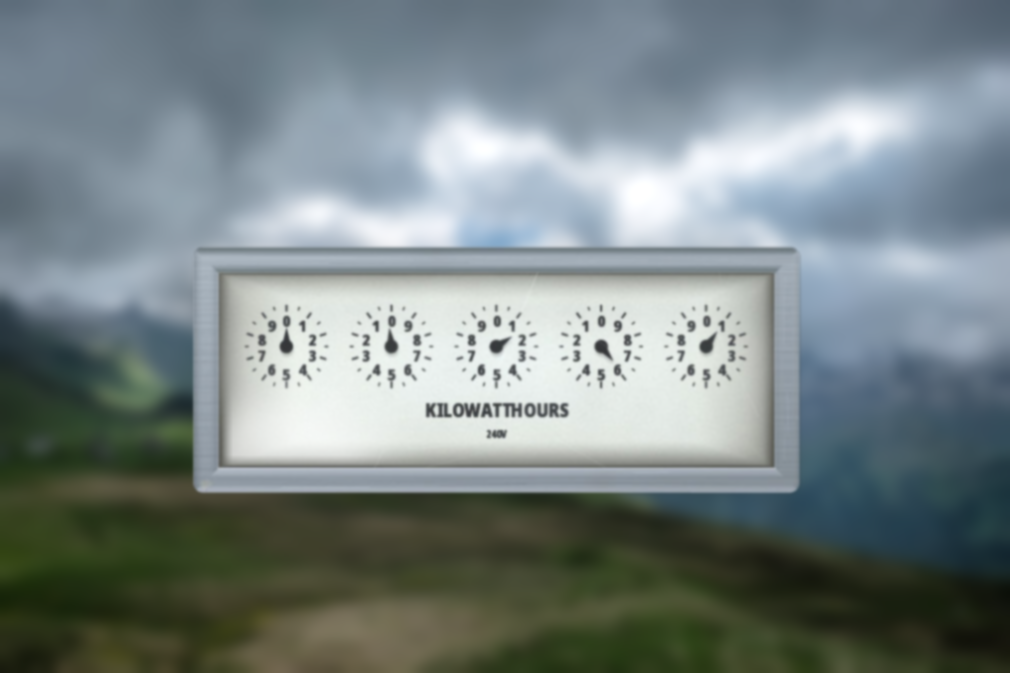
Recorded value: 161,kWh
